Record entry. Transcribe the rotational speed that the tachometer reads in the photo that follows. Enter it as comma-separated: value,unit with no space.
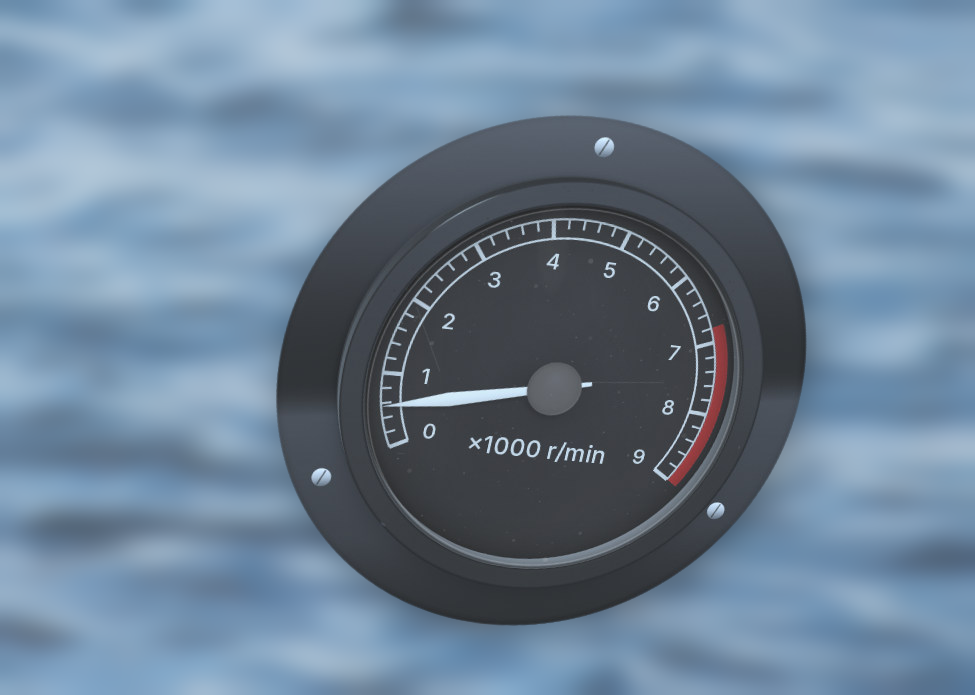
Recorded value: 600,rpm
